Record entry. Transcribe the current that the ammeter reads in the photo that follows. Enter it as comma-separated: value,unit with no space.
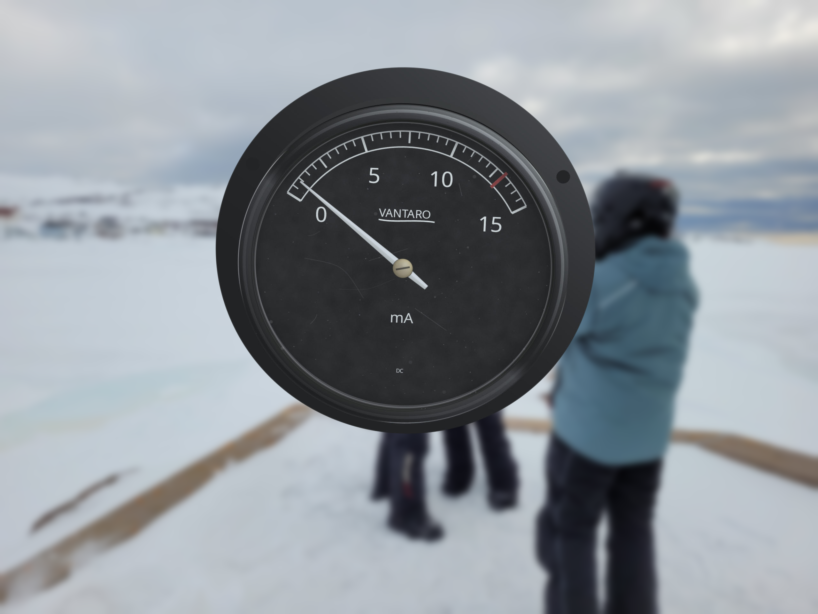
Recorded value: 1,mA
